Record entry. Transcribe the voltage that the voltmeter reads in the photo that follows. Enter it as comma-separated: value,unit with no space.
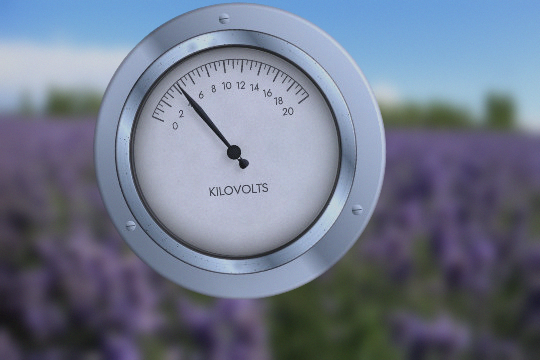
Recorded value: 4.5,kV
